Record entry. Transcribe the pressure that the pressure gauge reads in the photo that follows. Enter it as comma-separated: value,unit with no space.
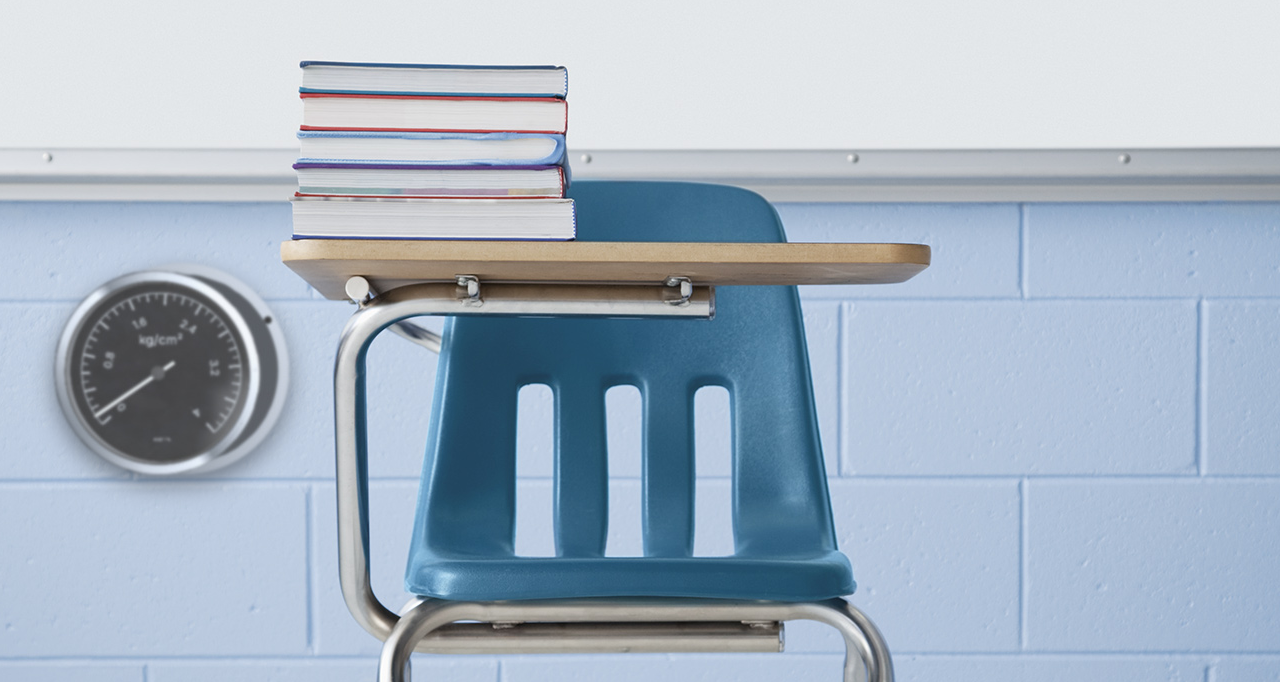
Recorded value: 0.1,kg/cm²
